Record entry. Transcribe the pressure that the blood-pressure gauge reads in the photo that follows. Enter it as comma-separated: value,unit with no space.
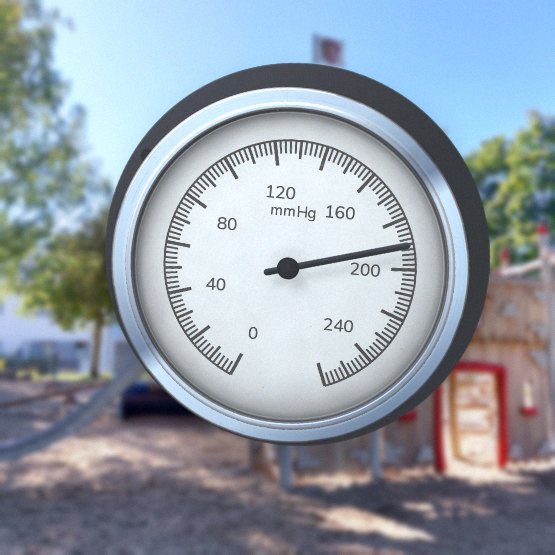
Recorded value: 190,mmHg
